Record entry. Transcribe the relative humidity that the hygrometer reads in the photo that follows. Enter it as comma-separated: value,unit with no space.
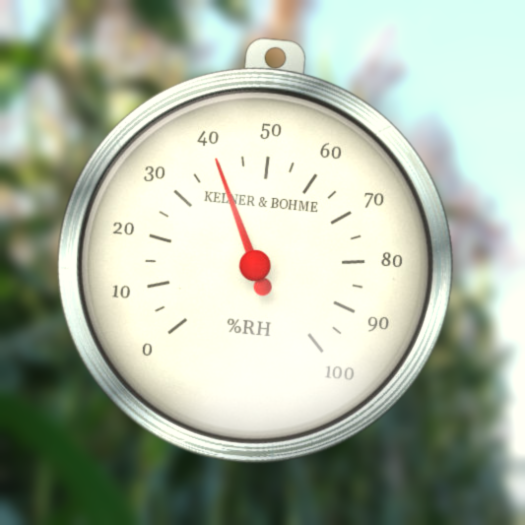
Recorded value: 40,%
